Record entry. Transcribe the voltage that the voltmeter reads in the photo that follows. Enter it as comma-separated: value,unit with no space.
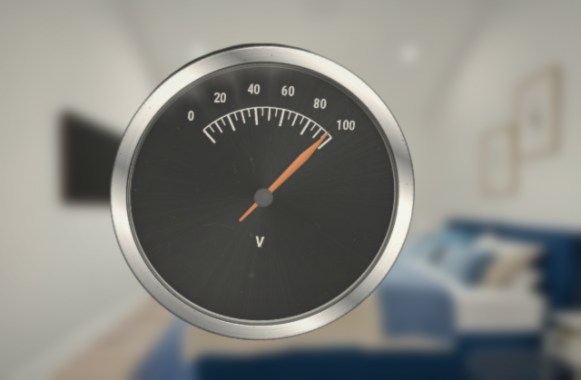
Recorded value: 95,V
